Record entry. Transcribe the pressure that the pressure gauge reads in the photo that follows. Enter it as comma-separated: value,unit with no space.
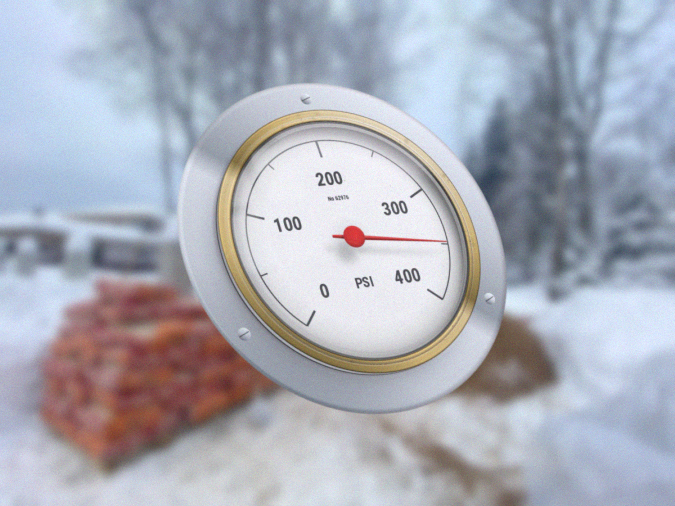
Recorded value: 350,psi
